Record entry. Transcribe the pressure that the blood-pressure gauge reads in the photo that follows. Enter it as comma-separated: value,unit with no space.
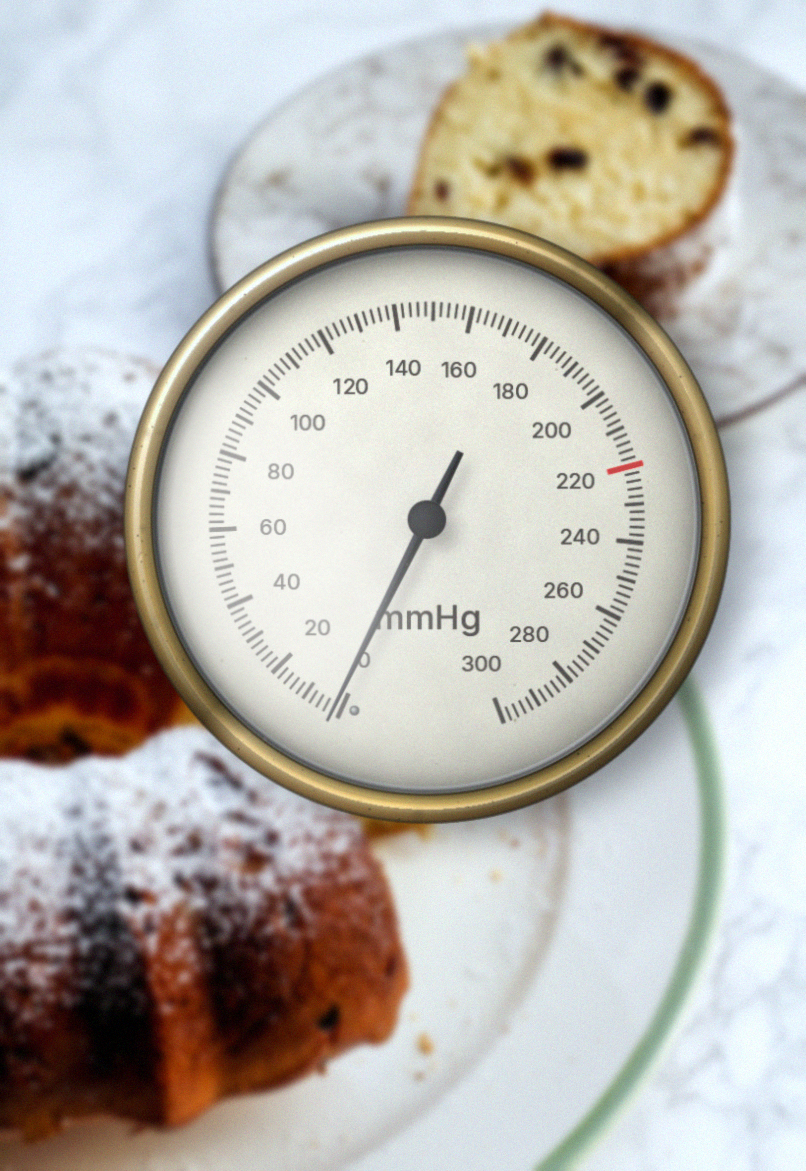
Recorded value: 2,mmHg
